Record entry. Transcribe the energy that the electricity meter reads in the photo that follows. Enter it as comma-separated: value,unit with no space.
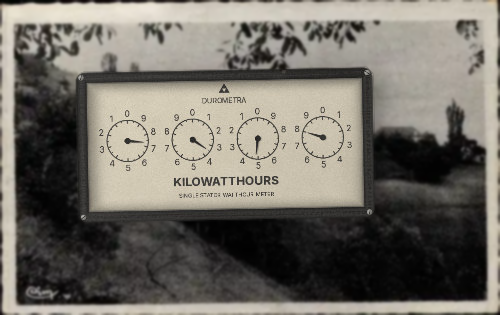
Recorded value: 7348,kWh
